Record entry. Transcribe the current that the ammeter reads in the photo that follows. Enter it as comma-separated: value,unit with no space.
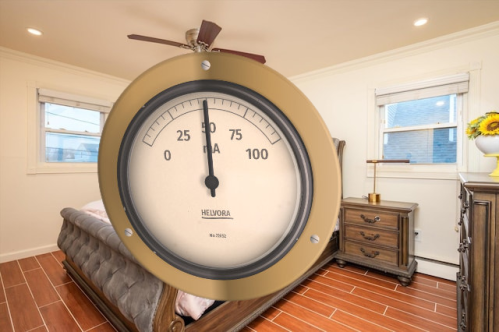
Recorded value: 50,mA
